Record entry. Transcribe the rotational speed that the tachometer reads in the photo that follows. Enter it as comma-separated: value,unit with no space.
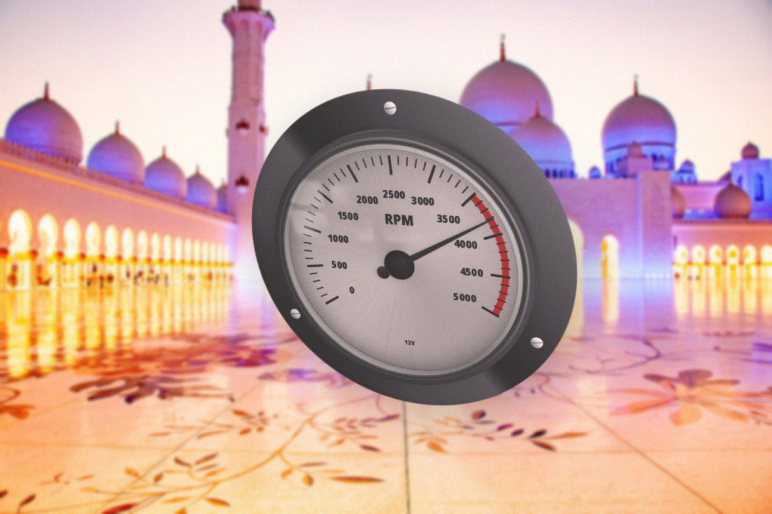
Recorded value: 3800,rpm
